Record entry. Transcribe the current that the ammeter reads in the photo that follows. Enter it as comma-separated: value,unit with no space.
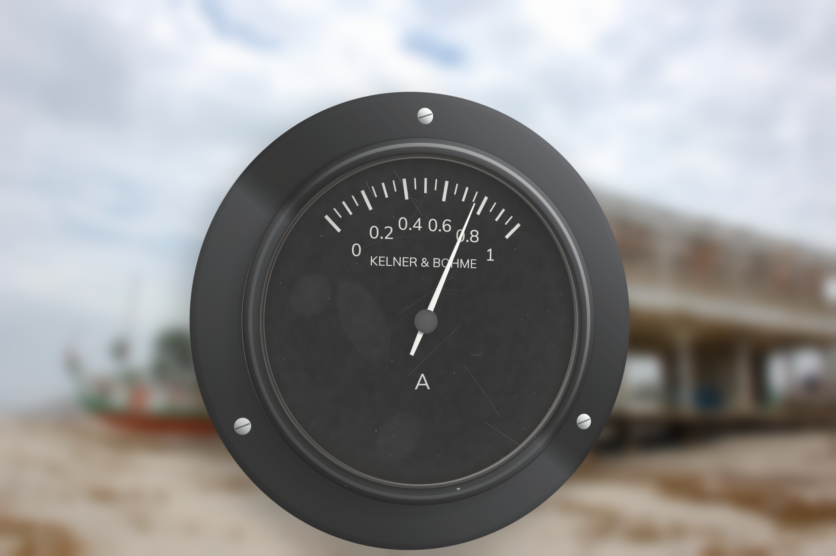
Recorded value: 0.75,A
